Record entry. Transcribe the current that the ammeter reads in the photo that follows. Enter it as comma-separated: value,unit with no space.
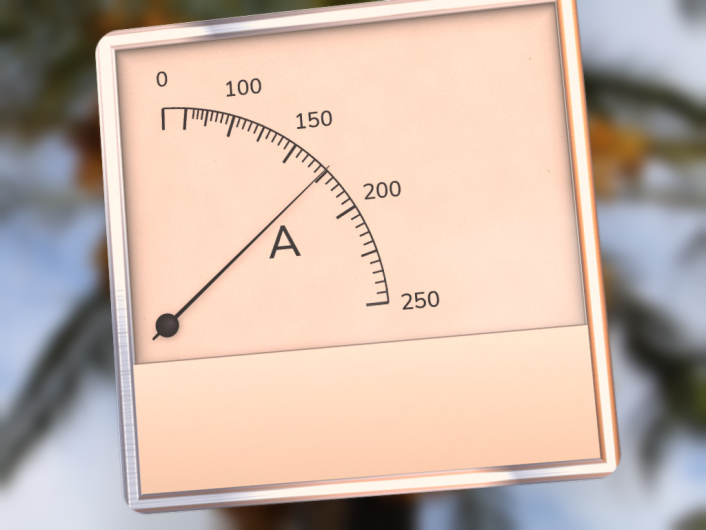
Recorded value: 175,A
